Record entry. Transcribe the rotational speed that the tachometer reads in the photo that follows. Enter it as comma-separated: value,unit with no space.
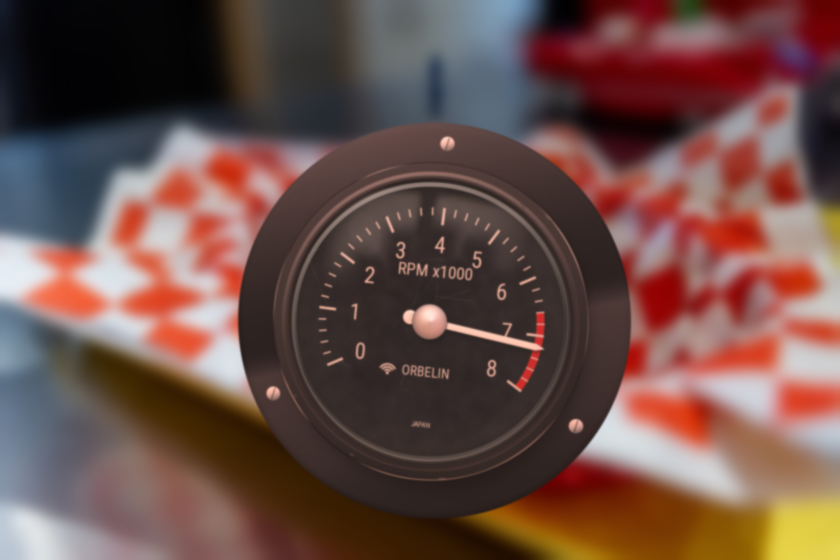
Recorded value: 7200,rpm
